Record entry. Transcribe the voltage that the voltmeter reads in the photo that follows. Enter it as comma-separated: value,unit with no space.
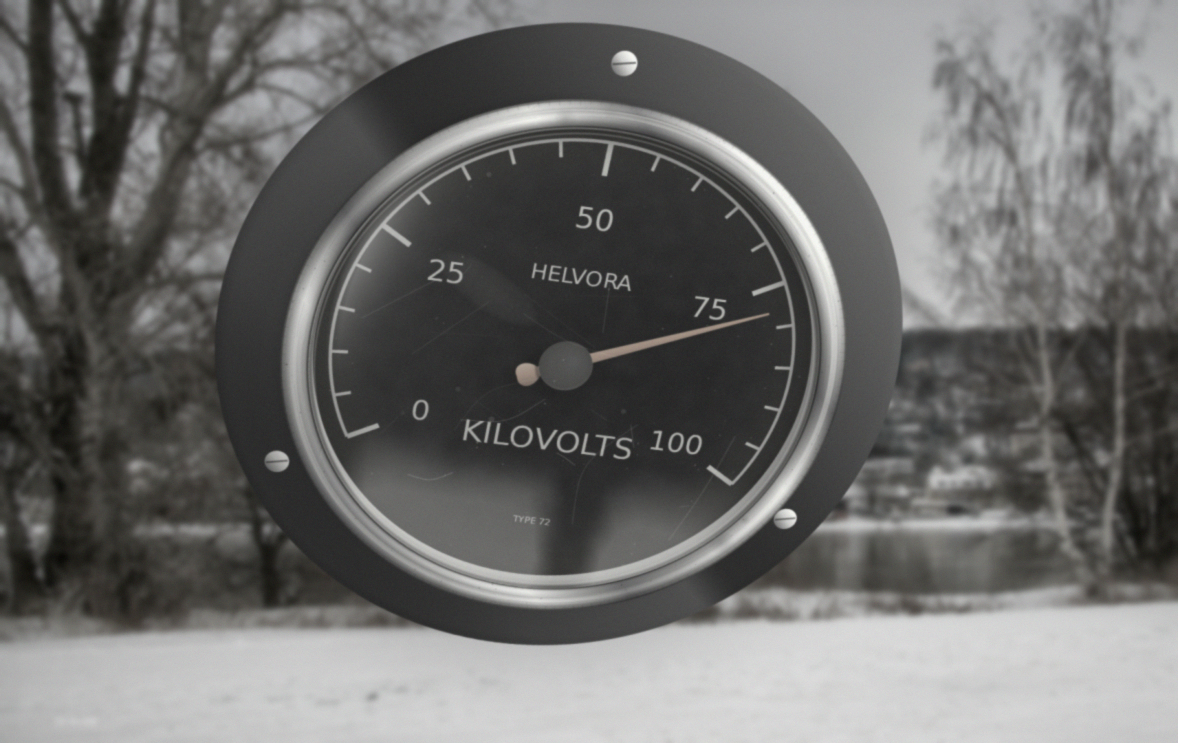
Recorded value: 77.5,kV
